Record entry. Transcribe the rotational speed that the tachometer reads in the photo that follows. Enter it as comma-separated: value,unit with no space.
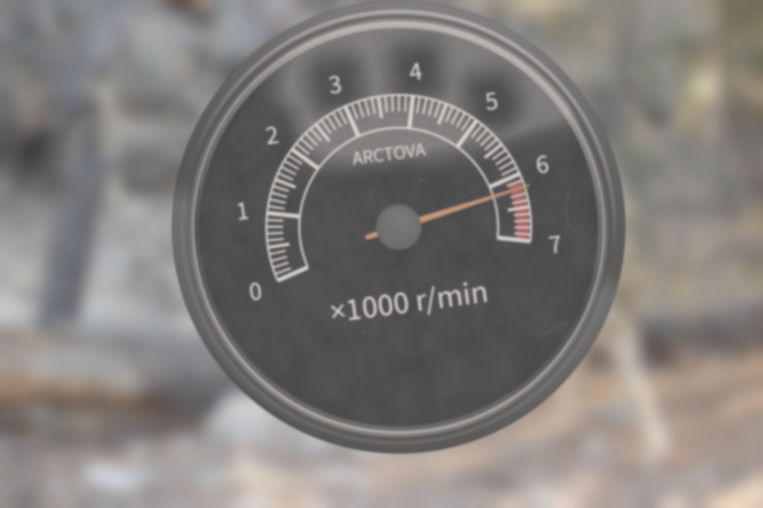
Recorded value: 6200,rpm
